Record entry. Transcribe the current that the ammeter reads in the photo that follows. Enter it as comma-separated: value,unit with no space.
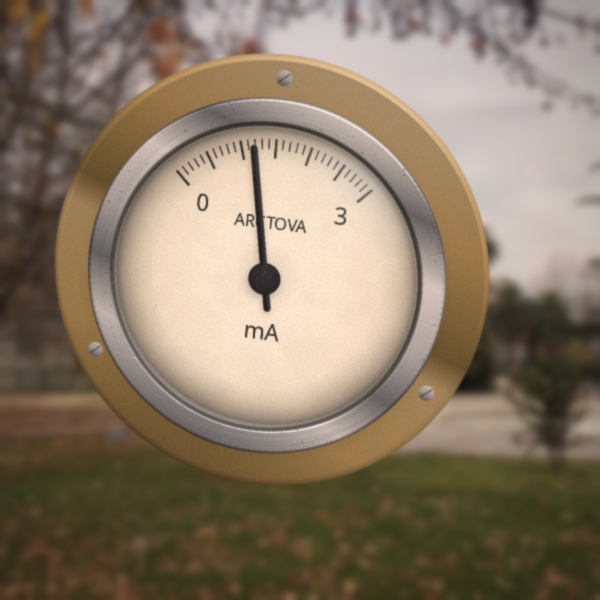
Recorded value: 1.2,mA
